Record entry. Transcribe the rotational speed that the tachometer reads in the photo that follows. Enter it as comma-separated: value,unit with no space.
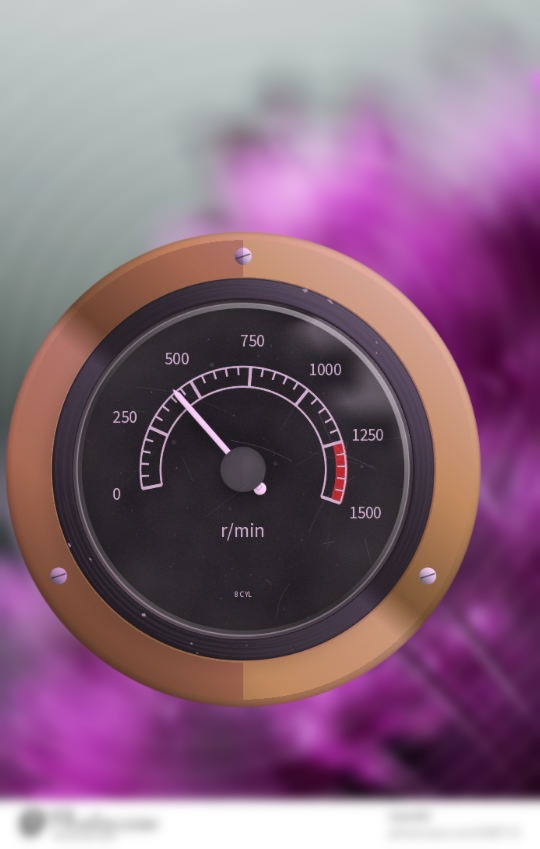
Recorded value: 425,rpm
